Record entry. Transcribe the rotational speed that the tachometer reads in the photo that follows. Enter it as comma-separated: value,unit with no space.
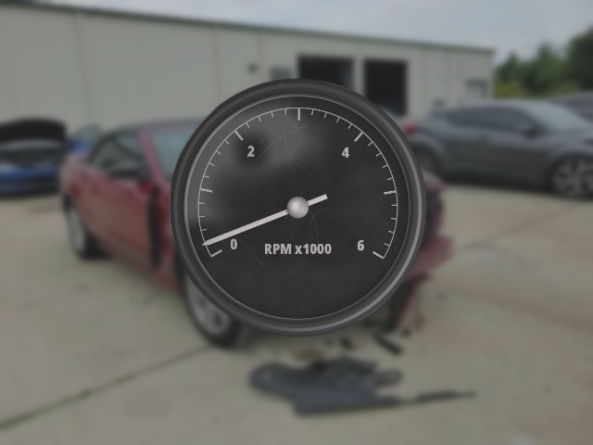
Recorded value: 200,rpm
